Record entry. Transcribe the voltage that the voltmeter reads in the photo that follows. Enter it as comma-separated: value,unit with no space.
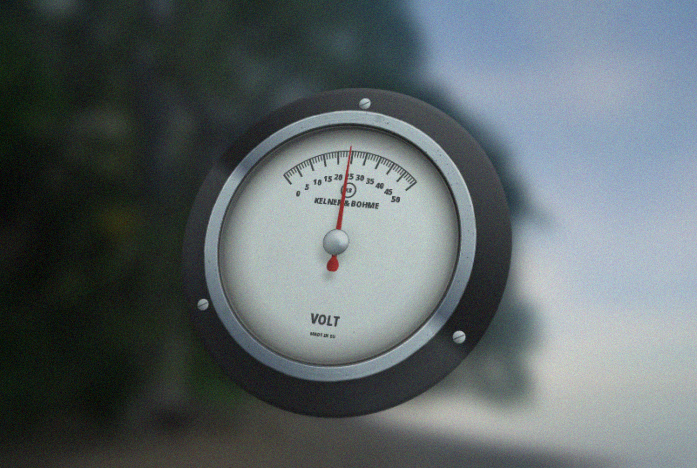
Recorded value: 25,V
